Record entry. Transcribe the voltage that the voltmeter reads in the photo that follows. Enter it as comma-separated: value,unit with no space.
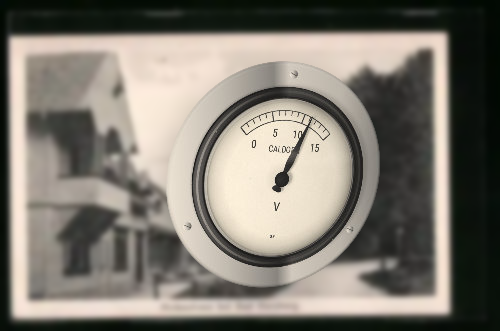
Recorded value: 11,V
